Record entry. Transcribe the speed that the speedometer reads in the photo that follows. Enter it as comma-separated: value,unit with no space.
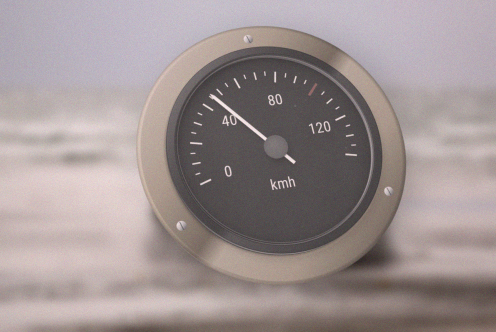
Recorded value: 45,km/h
